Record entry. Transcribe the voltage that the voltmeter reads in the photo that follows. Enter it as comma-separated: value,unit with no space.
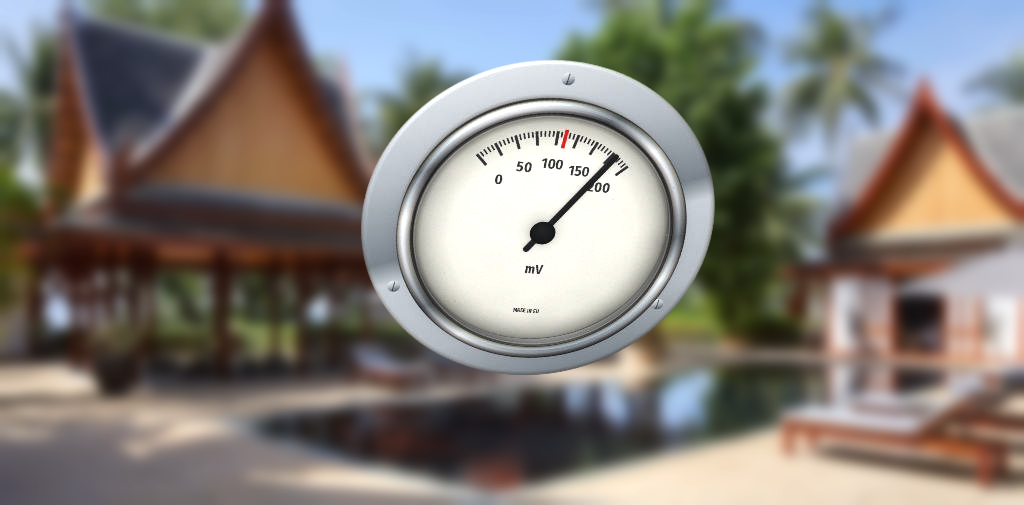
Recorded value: 175,mV
